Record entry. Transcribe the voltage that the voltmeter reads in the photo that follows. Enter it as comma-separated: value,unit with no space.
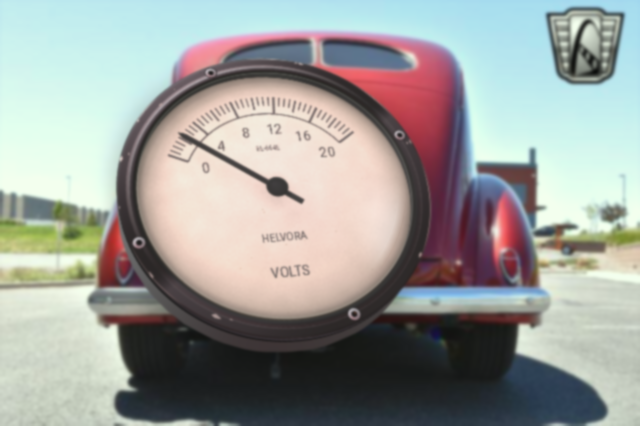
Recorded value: 2,V
